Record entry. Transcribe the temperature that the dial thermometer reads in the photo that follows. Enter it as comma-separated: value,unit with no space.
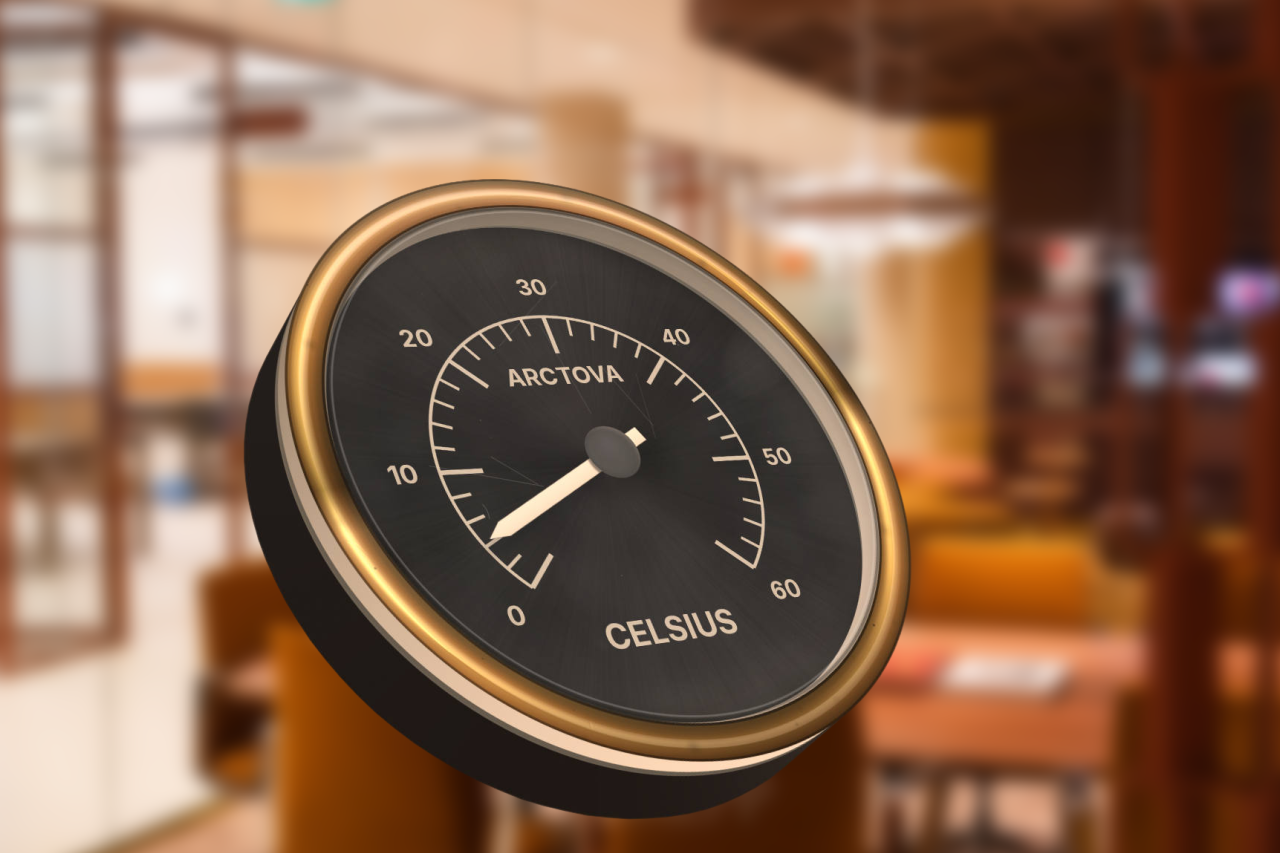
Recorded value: 4,°C
